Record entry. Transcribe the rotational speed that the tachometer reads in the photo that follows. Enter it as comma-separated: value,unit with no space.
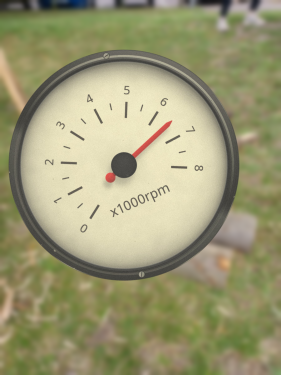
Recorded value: 6500,rpm
